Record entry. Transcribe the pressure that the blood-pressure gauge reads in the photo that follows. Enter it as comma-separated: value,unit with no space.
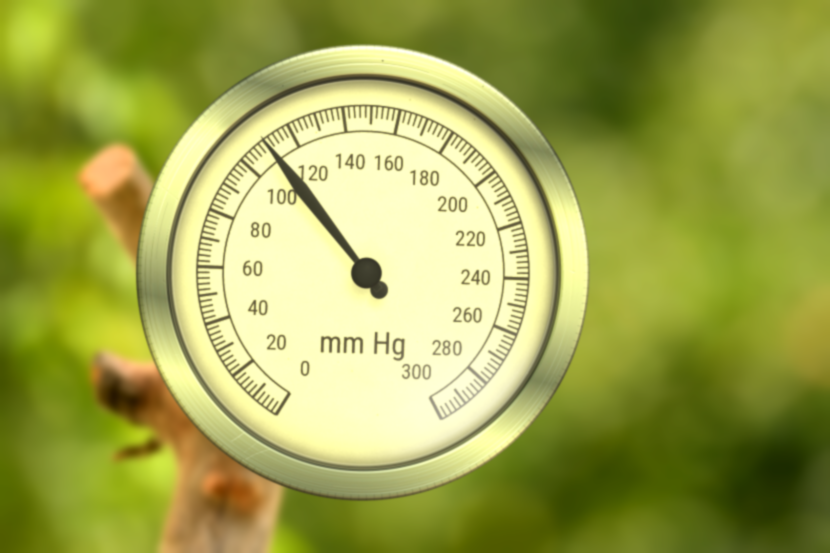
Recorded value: 110,mmHg
